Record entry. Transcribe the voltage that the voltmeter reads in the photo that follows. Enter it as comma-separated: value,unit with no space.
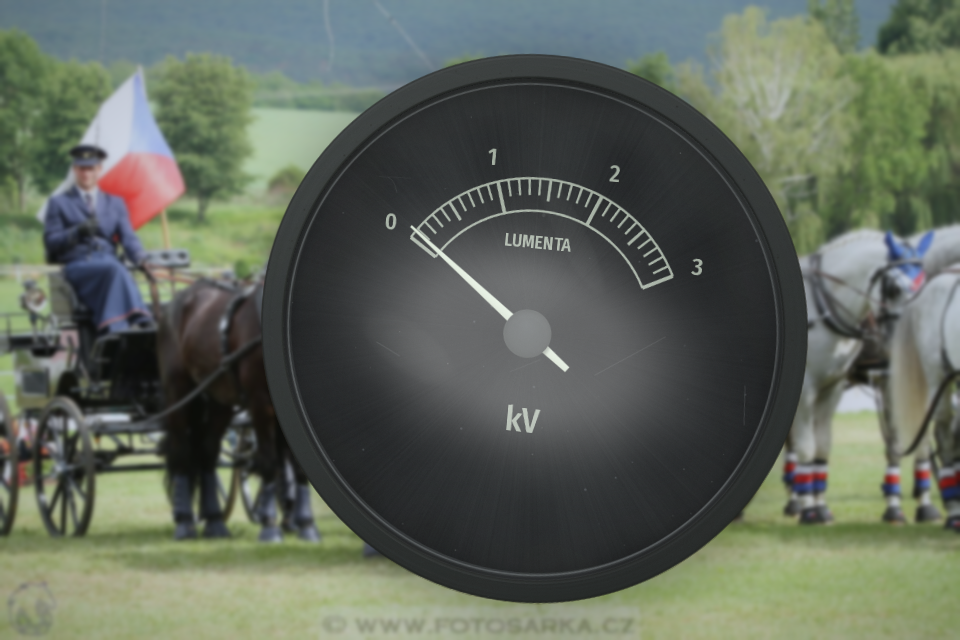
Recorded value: 0.1,kV
